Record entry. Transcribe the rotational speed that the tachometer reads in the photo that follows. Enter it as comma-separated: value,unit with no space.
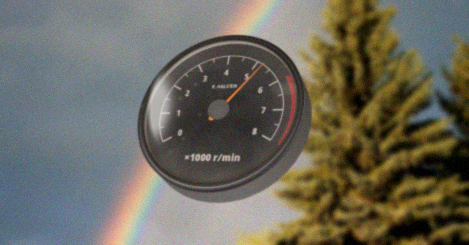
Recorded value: 5250,rpm
